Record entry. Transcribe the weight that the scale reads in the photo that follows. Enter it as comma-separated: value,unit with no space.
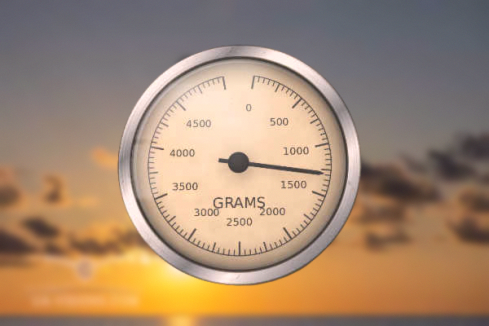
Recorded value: 1300,g
